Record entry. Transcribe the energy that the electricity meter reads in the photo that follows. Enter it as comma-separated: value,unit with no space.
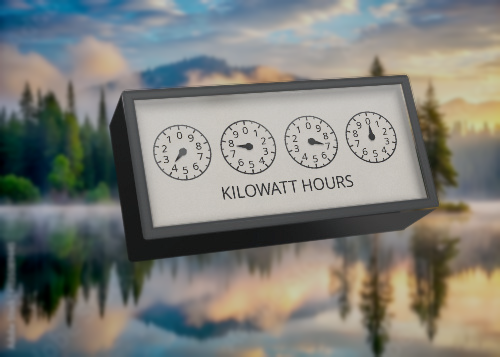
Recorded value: 3770,kWh
